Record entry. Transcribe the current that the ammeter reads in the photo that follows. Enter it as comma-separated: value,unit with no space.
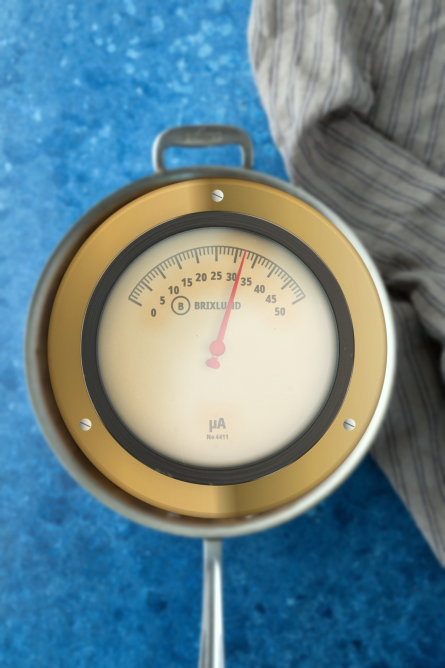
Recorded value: 32,µA
